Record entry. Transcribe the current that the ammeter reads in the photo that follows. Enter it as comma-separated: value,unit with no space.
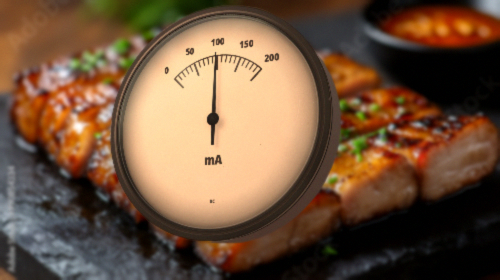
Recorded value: 100,mA
